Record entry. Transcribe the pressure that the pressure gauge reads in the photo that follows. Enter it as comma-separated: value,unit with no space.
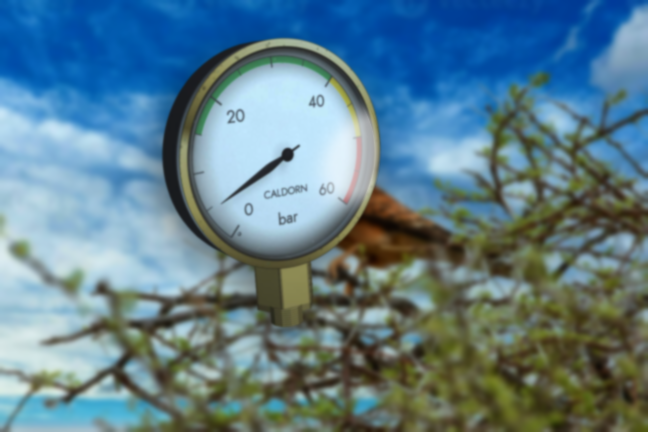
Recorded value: 5,bar
